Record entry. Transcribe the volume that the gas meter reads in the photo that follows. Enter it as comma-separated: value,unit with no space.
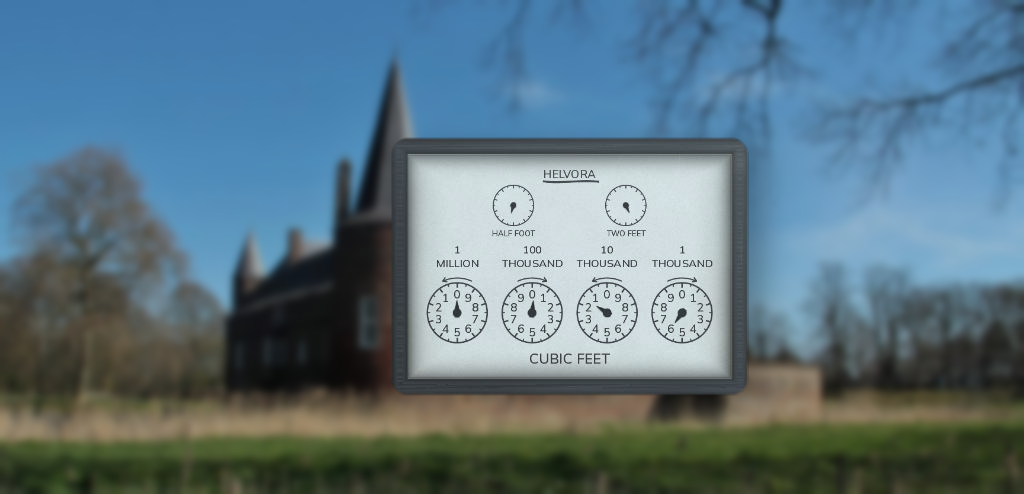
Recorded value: 1600,ft³
